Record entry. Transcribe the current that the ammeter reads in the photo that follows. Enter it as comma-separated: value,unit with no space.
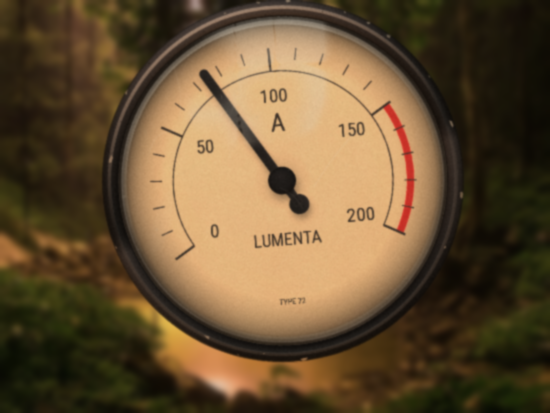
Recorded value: 75,A
